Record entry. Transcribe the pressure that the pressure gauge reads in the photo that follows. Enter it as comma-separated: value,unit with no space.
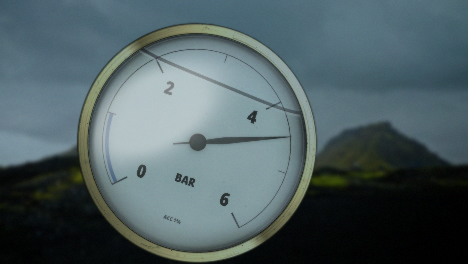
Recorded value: 4.5,bar
